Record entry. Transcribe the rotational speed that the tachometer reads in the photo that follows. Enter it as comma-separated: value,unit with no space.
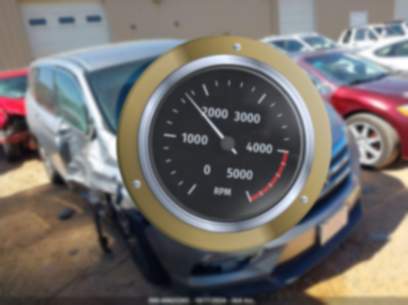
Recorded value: 1700,rpm
